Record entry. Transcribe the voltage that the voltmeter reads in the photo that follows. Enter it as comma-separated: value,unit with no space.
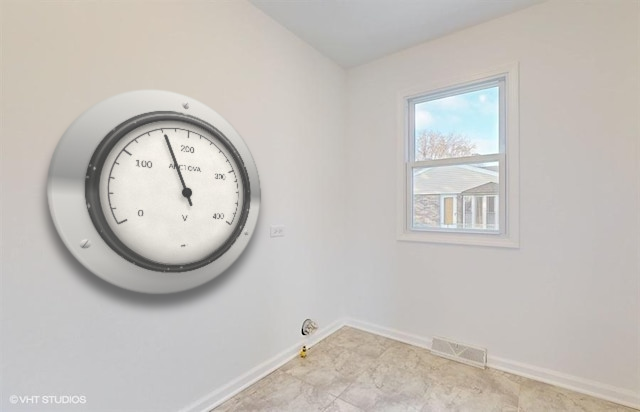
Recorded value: 160,V
